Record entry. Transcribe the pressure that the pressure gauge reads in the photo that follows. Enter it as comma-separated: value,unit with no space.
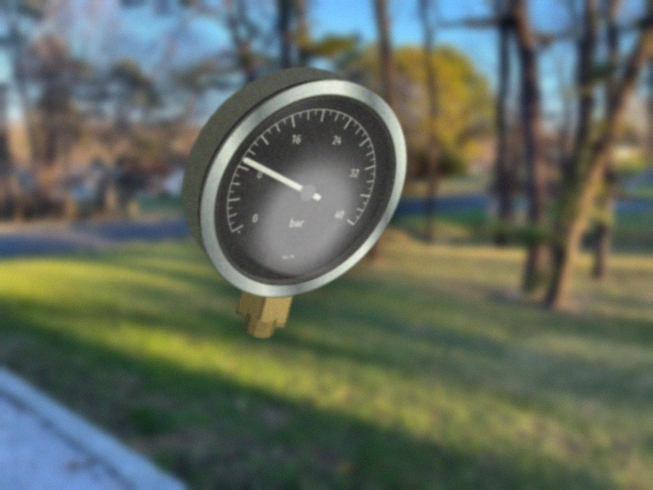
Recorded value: 9,bar
